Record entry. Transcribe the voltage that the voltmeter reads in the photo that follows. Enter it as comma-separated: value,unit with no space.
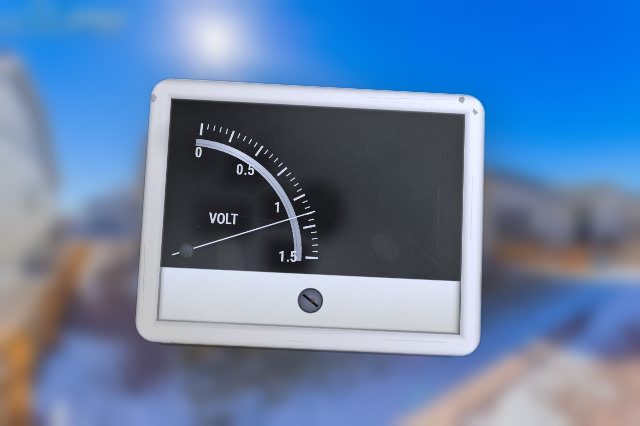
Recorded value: 1.15,V
